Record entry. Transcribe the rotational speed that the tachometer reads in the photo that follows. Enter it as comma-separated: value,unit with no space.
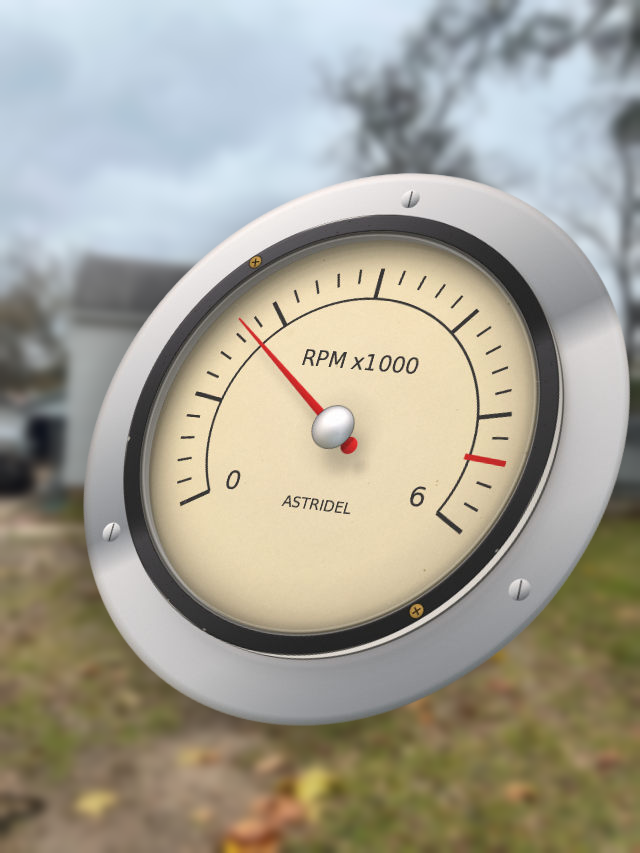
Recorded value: 1700,rpm
